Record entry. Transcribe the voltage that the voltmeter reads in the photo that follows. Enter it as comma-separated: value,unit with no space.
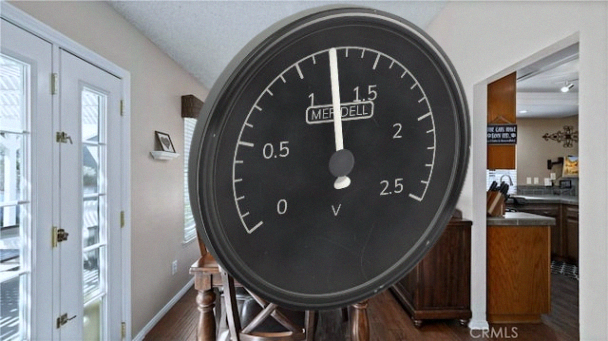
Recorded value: 1.2,V
